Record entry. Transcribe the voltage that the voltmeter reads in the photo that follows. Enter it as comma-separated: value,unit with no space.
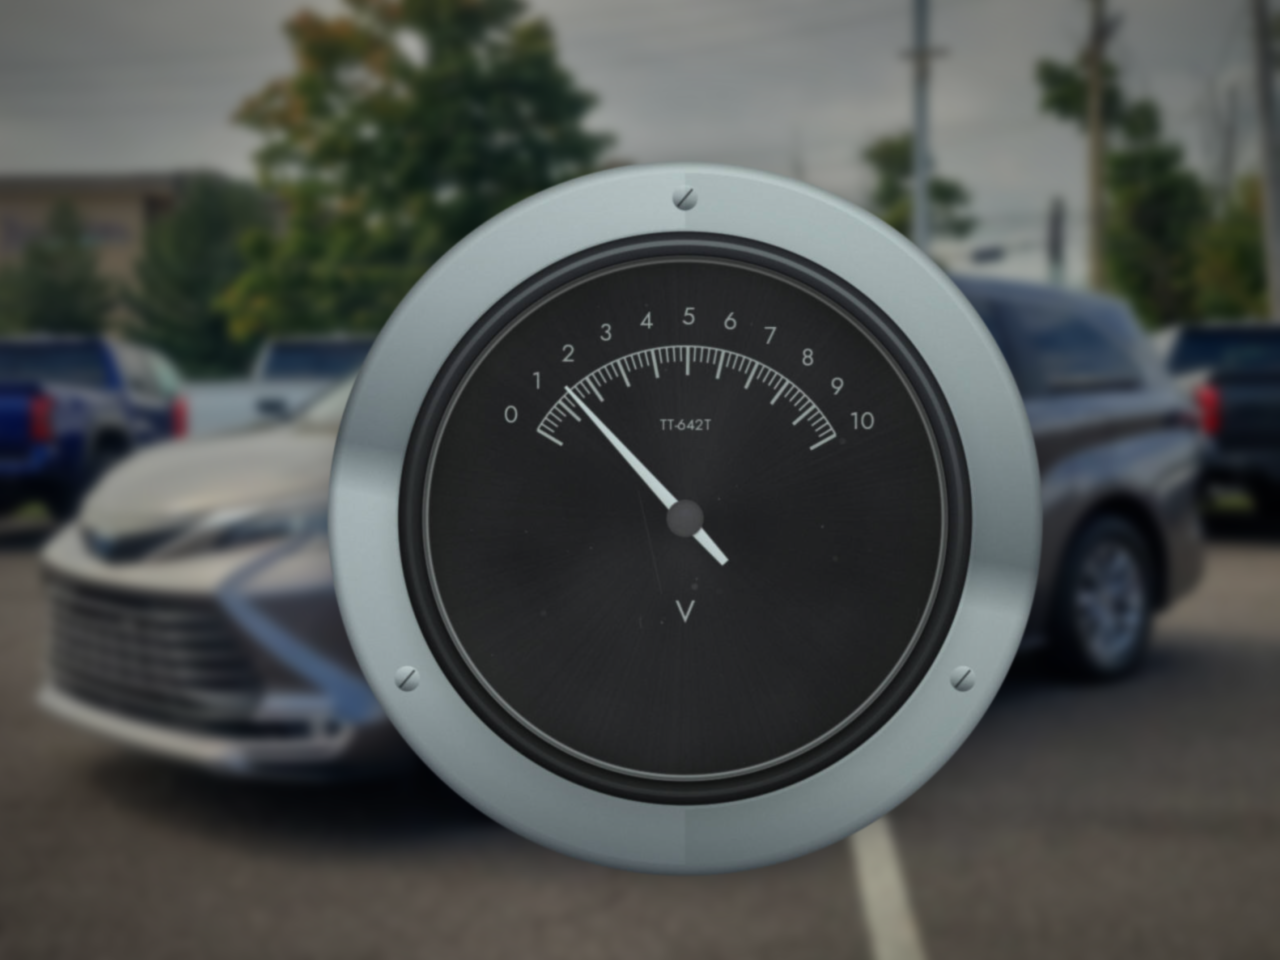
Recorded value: 1.4,V
